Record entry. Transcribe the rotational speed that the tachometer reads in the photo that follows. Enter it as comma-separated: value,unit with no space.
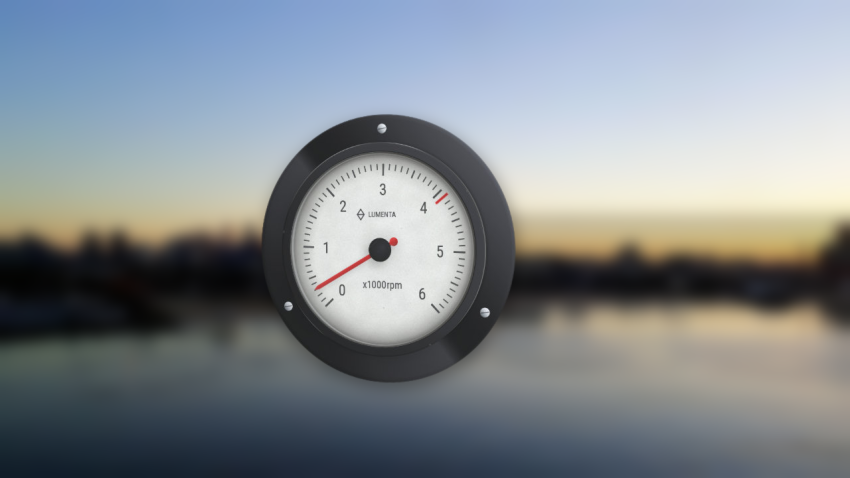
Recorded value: 300,rpm
